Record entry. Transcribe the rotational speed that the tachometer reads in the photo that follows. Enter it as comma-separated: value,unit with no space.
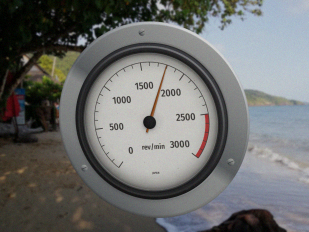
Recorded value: 1800,rpm
